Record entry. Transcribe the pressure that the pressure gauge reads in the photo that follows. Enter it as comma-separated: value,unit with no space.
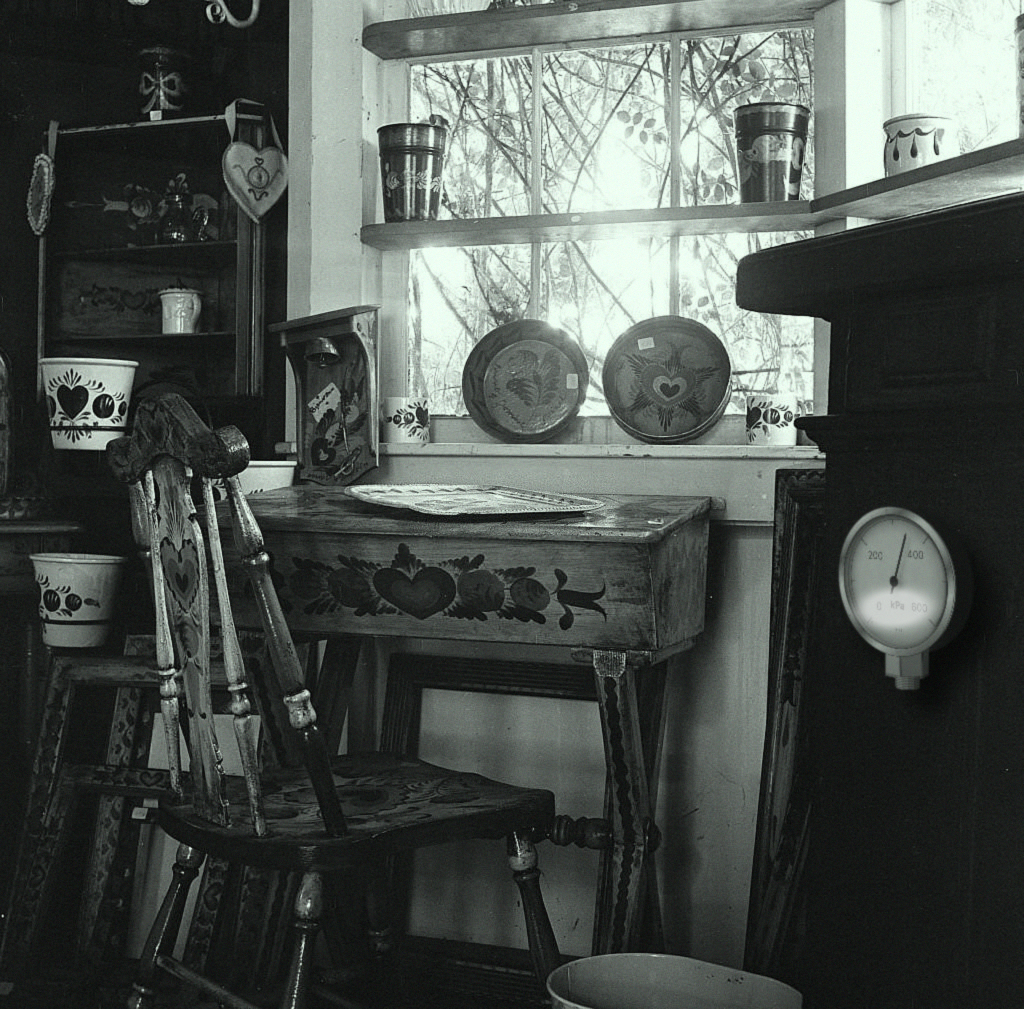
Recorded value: 350,kPa
